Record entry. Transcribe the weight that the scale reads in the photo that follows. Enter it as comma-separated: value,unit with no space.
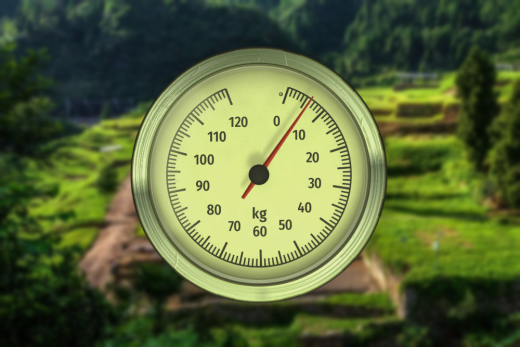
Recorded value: 6,kg
